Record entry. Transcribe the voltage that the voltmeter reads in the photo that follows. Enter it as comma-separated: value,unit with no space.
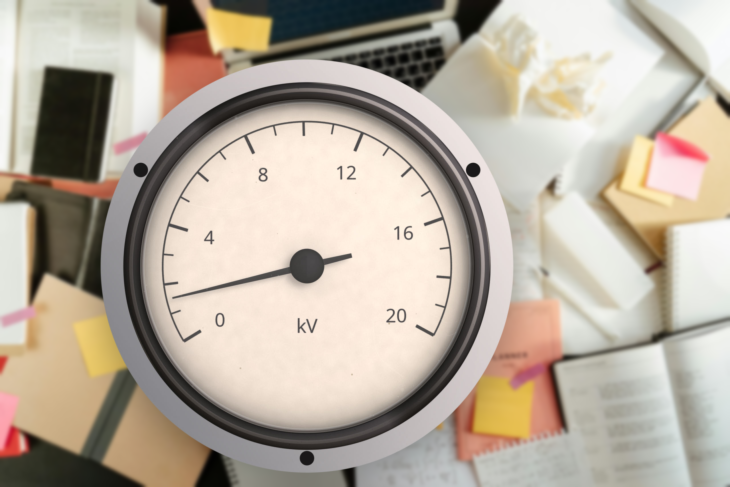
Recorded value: 1.5,kV
